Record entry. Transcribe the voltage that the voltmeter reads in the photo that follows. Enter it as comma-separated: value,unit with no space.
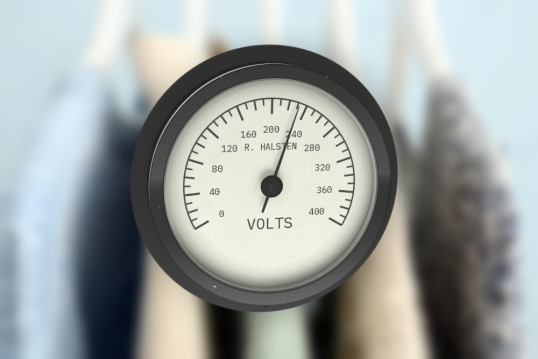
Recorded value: 230,V
